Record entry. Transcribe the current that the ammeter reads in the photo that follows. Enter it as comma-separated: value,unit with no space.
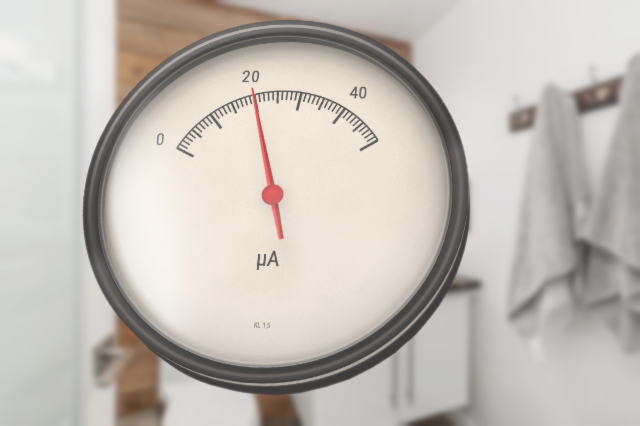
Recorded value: 20,µA
